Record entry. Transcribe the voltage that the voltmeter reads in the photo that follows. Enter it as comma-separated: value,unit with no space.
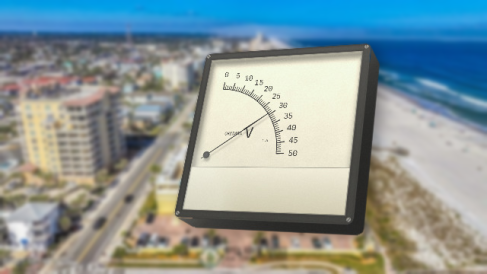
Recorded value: 30,V
